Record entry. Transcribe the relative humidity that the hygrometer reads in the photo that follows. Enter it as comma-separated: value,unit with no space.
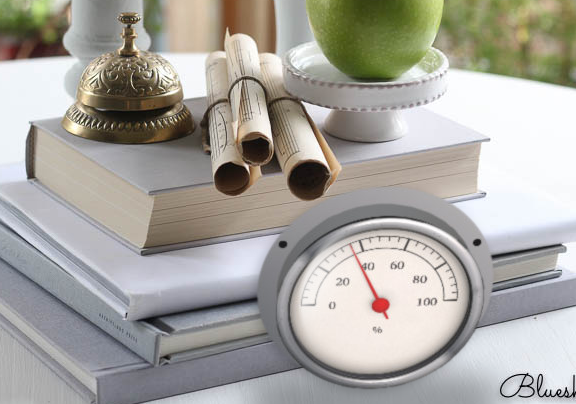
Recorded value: 36,%
